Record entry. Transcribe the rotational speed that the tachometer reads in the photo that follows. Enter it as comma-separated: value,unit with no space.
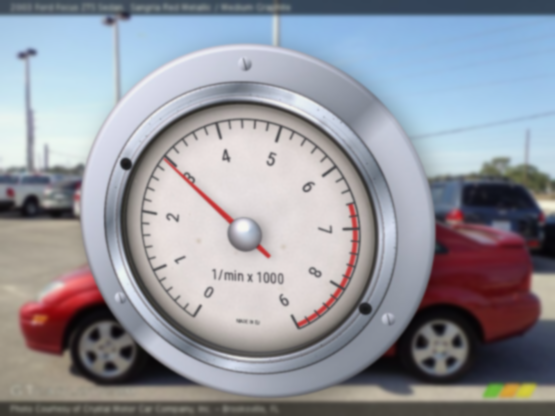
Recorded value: 3000,rpm
